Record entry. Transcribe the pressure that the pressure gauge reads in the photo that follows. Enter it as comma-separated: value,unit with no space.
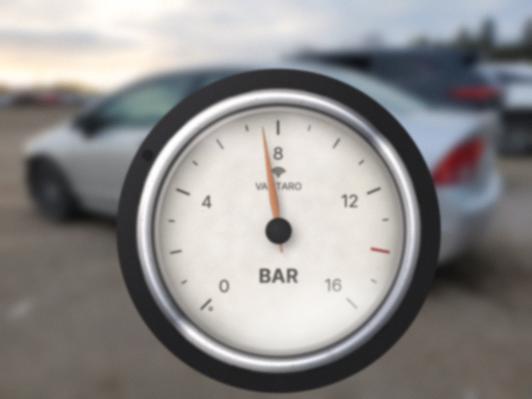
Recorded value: 7.5,bar
